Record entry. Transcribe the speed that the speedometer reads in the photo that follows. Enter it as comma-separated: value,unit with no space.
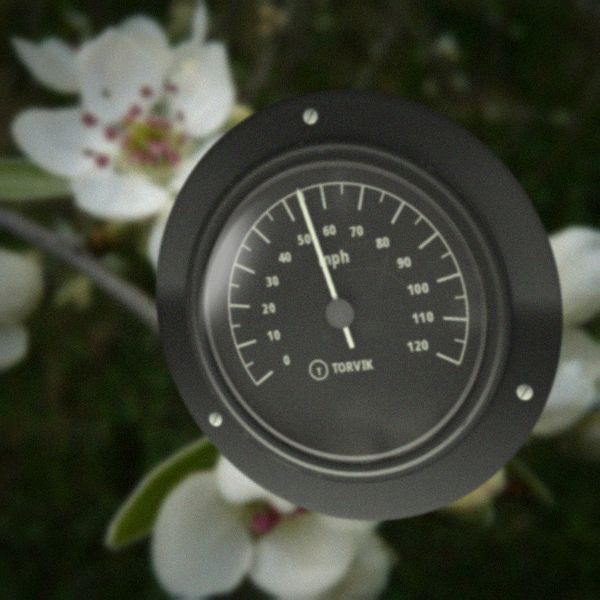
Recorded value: 55,mph
